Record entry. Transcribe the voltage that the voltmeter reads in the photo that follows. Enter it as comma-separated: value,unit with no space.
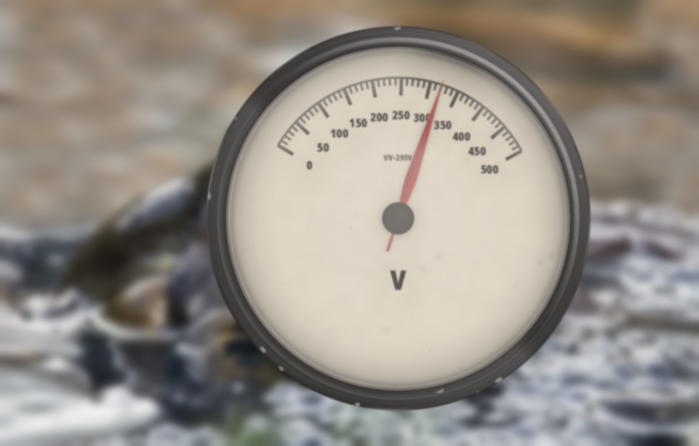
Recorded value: 320,V
